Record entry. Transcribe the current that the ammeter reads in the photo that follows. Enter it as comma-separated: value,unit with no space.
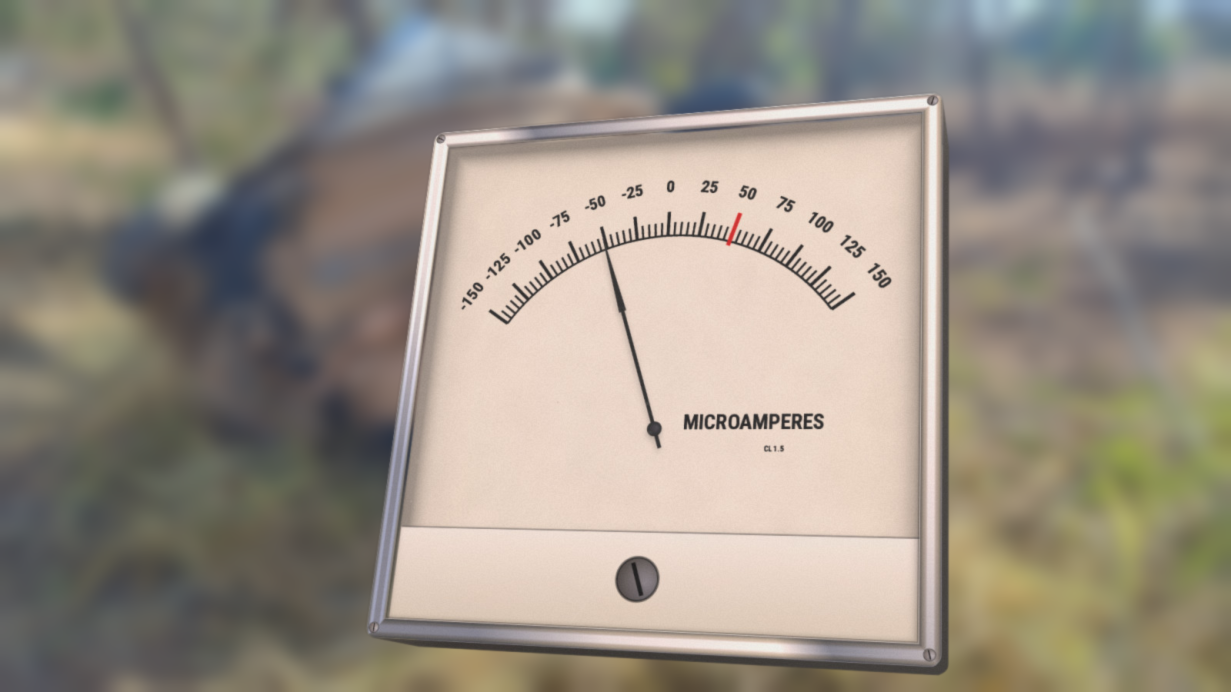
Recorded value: -50,µA
